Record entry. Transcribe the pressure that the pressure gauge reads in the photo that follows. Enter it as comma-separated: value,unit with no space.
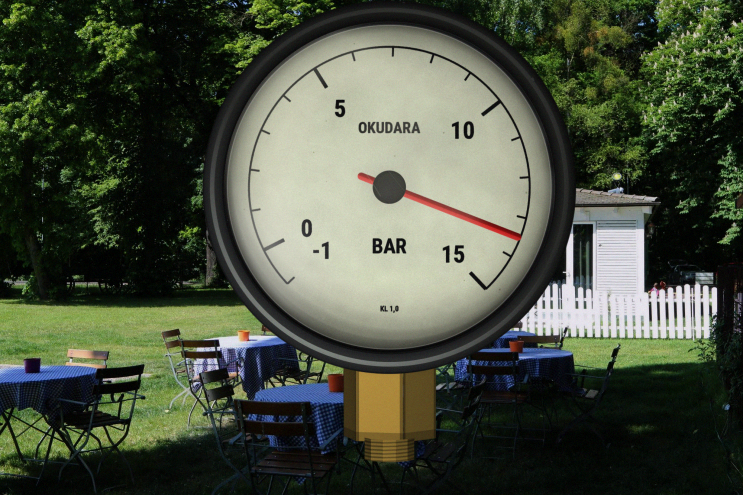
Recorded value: 13.5,bar
